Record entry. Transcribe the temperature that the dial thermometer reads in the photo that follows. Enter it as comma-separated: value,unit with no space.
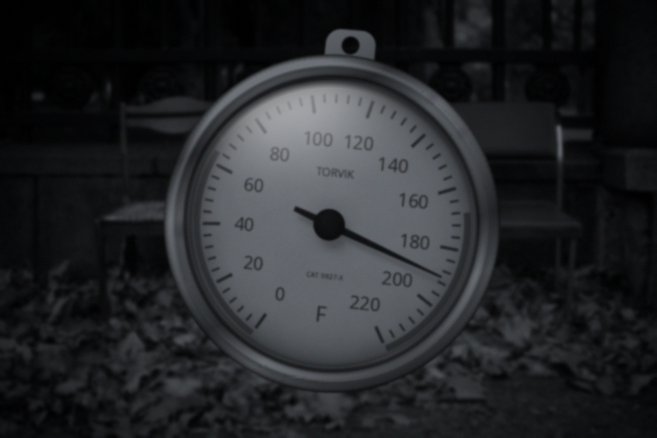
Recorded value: 190,°F
